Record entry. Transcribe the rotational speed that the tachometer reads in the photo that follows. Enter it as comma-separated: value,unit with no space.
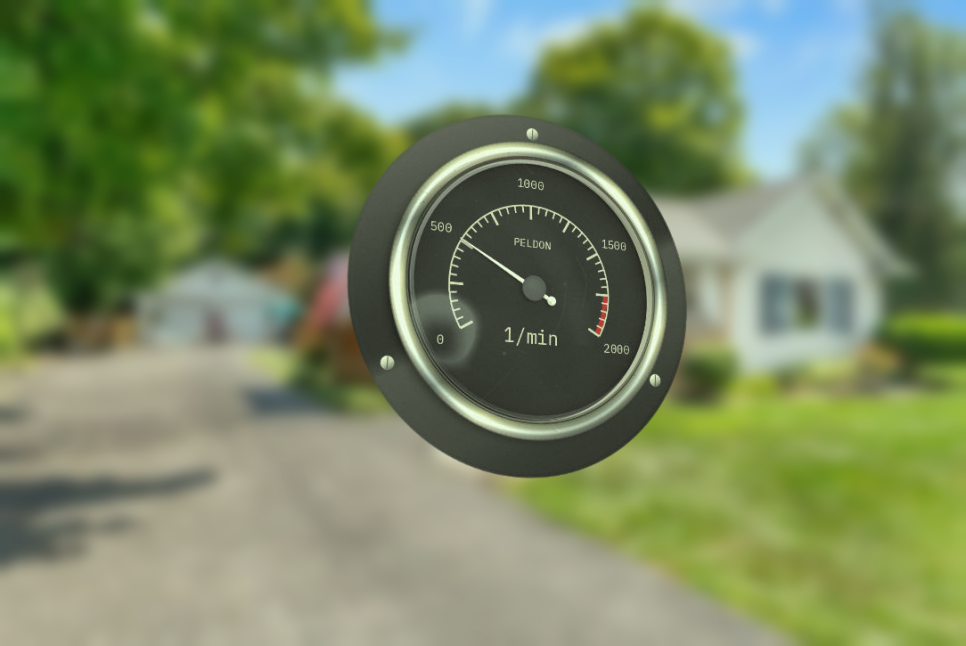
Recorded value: 500,rpm
